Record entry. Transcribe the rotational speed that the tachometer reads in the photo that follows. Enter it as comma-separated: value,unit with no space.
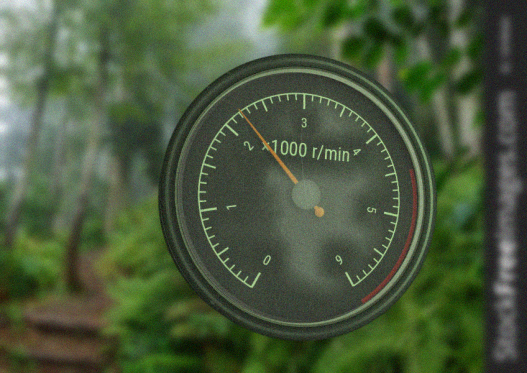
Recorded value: 2200,rpm
